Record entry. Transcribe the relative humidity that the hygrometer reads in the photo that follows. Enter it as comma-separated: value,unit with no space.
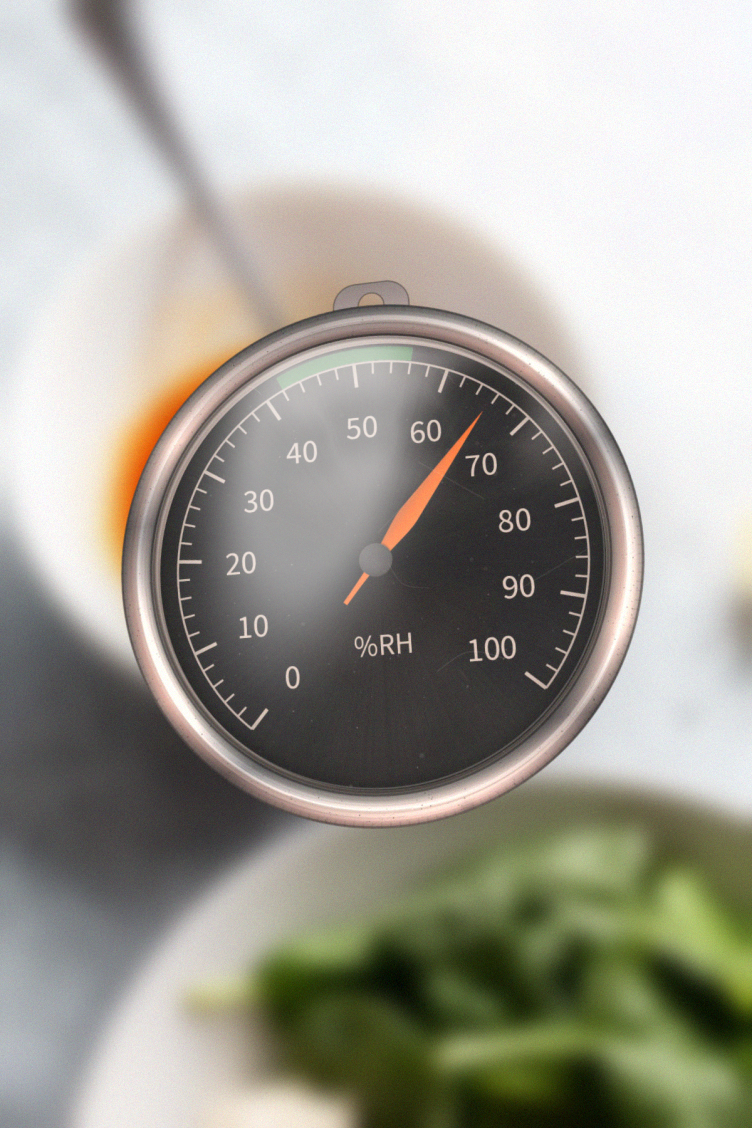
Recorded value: 66,%
